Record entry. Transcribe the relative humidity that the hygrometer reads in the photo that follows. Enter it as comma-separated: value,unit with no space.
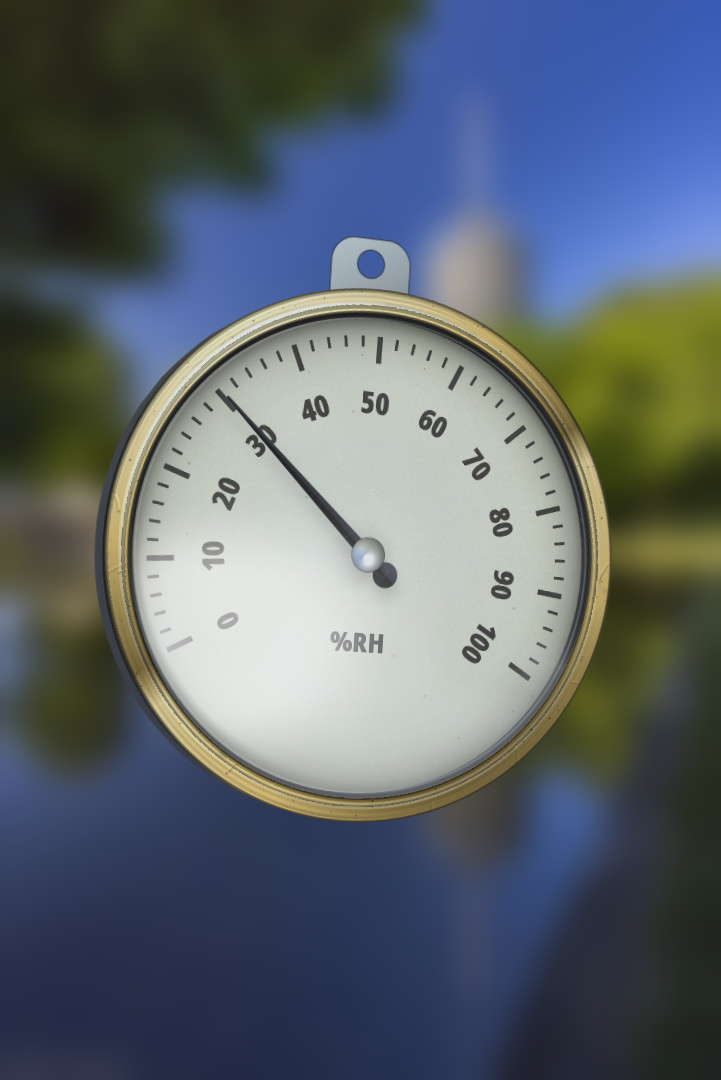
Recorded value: 30,%
